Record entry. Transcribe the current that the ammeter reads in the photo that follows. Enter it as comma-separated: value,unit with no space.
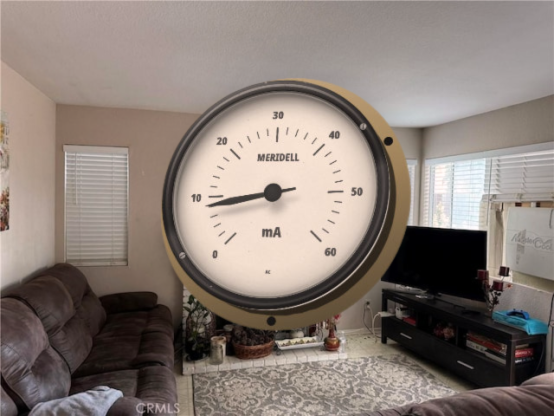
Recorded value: 8,mA
